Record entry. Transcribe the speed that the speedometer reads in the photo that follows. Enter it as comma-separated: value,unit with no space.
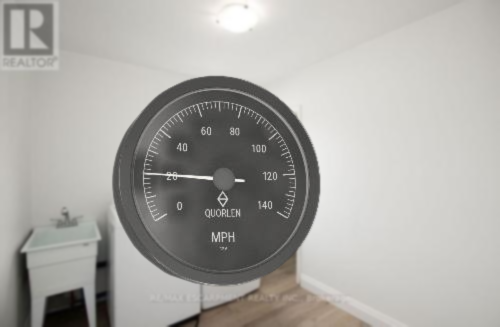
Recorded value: 20,mph
